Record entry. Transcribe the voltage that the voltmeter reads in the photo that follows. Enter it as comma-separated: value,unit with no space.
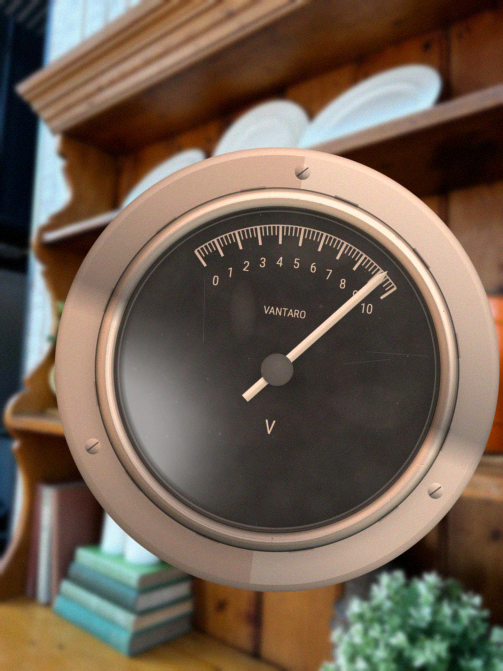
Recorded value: 9.2,V
